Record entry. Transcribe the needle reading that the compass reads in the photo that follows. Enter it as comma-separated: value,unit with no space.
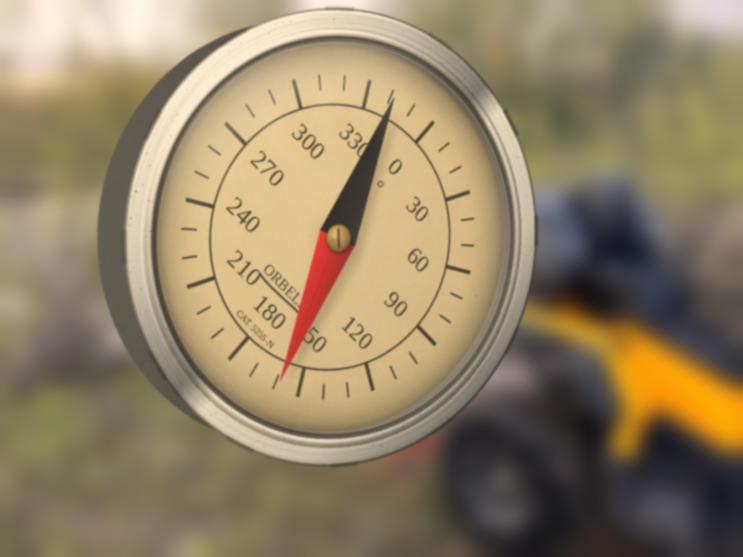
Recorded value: 160,°
